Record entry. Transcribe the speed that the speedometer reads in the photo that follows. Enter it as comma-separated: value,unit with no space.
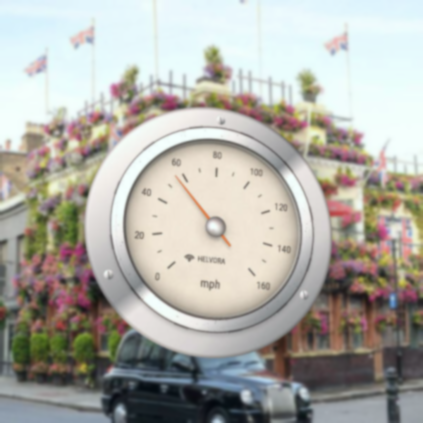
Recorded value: 55,mph
